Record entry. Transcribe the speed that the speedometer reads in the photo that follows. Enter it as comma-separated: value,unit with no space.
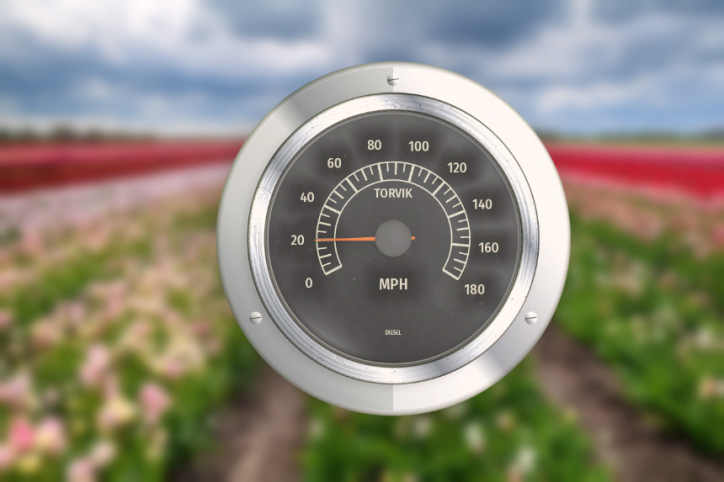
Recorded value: 20,mph
